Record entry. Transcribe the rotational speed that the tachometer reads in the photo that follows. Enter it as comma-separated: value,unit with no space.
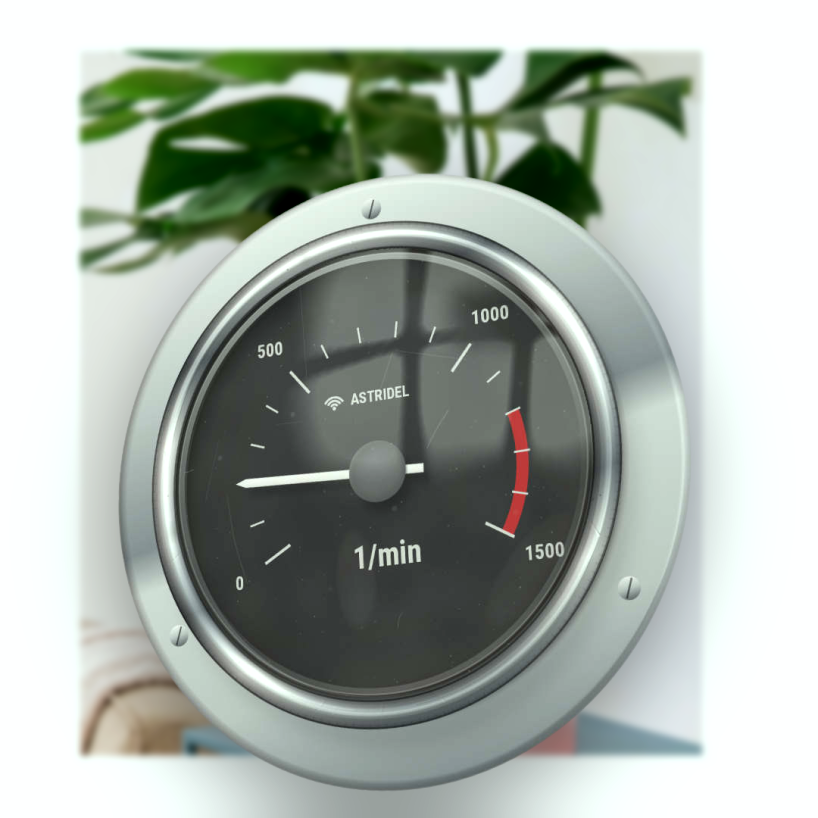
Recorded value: 200,rpm
